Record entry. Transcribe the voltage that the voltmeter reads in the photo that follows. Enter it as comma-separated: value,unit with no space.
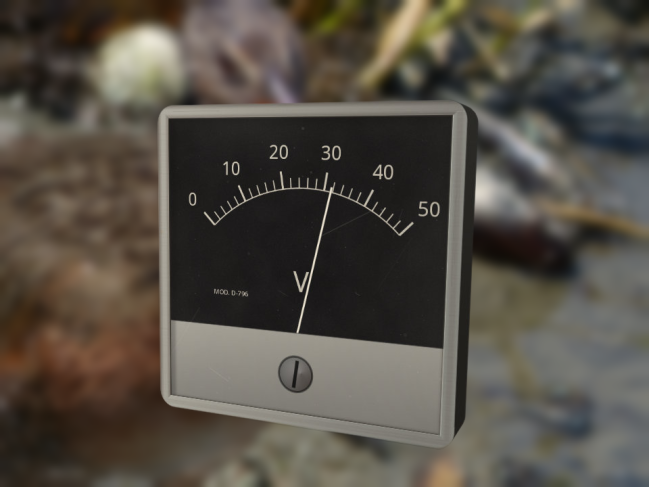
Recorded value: 32,V
